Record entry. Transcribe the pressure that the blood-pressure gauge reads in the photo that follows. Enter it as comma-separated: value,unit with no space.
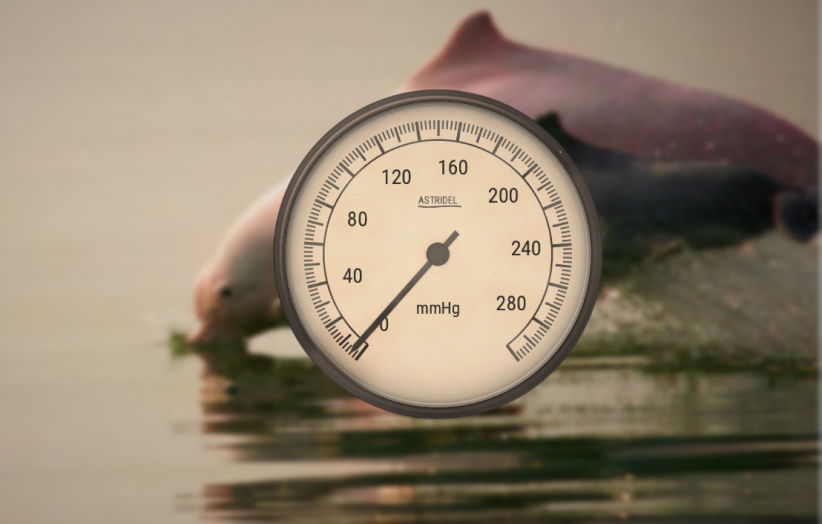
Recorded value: 4,mmHg
